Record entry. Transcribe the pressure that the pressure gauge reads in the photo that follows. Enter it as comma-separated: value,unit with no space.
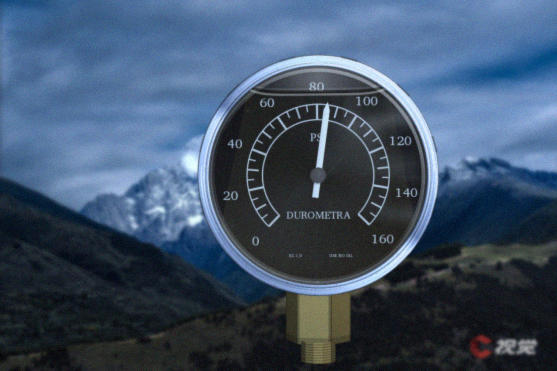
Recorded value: 85,psi
